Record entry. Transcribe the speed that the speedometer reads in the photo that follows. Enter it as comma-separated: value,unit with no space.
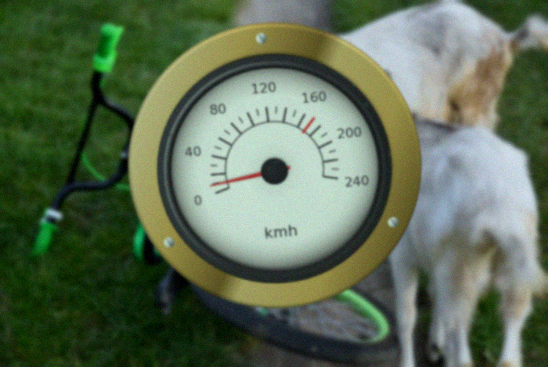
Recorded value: 10,km/h
